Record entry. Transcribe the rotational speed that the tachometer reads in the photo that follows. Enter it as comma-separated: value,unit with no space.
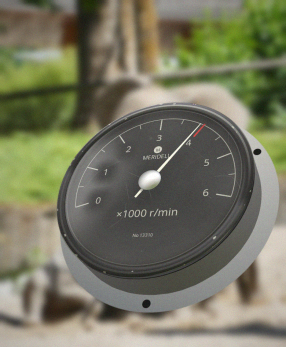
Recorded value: 4000,rpm
